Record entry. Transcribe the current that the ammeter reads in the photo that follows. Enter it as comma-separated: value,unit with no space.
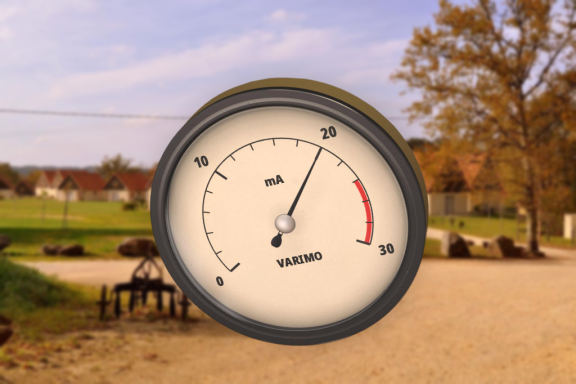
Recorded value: 20,mA
